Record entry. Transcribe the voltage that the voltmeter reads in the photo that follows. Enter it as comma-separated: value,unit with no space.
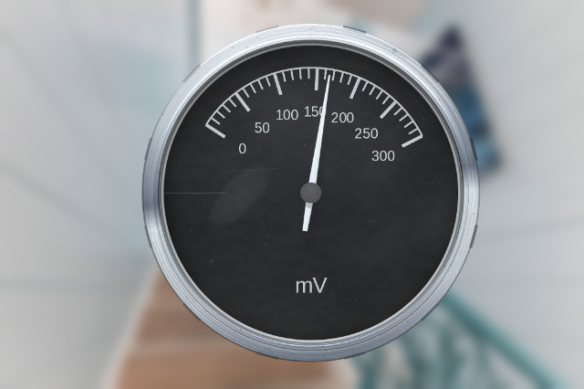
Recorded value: 165,mV
